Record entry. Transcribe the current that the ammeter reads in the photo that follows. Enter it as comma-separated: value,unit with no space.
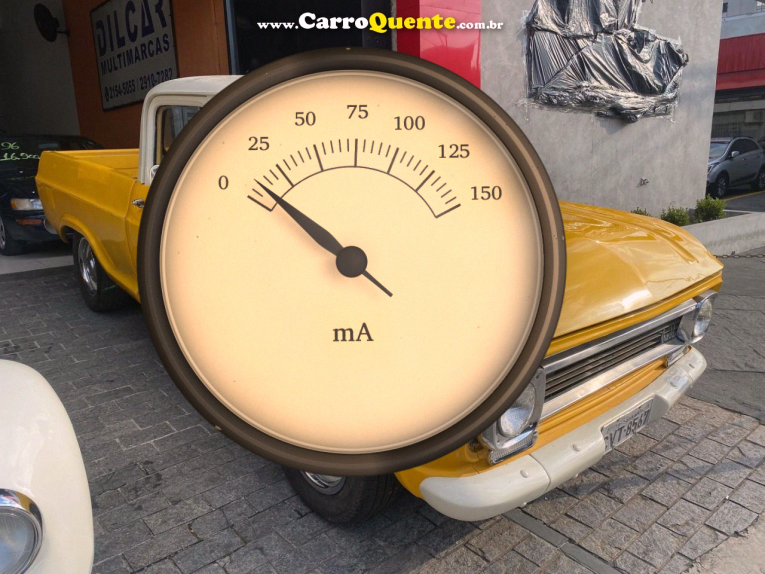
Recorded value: 10,mA
